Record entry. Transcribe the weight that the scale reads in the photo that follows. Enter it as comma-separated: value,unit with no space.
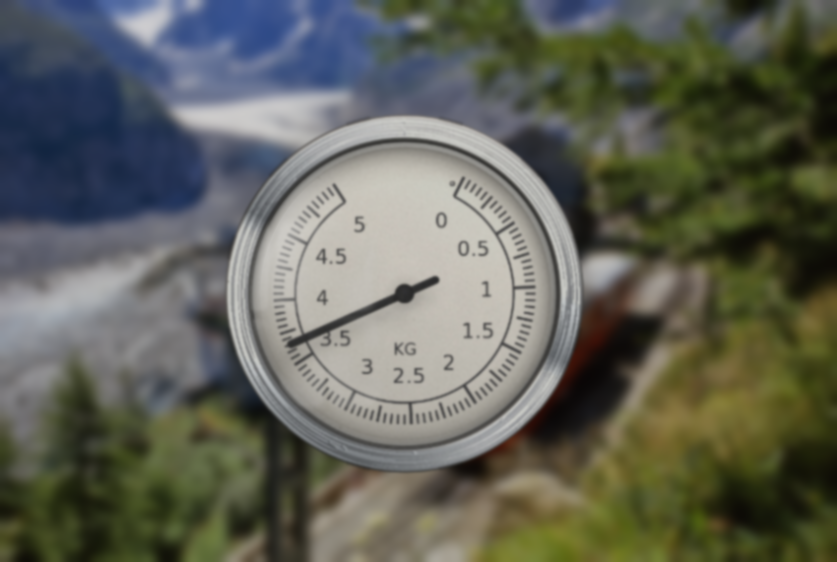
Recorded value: 3.65,kg
